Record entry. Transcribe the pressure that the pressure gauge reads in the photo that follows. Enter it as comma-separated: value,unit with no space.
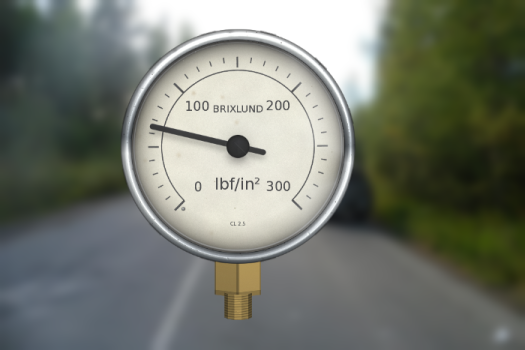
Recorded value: 65,psi
